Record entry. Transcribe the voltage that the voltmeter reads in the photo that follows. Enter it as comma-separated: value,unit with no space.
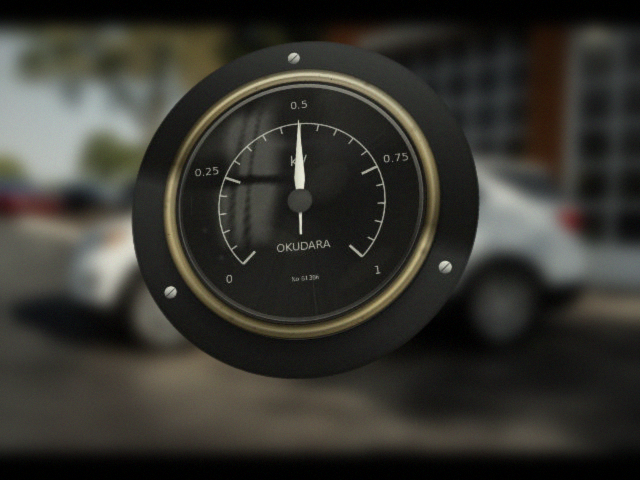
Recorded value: 0.5,kV
